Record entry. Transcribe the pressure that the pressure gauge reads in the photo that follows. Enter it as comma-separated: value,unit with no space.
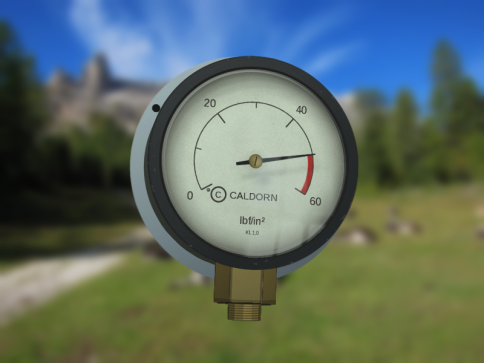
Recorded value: 50,psi
